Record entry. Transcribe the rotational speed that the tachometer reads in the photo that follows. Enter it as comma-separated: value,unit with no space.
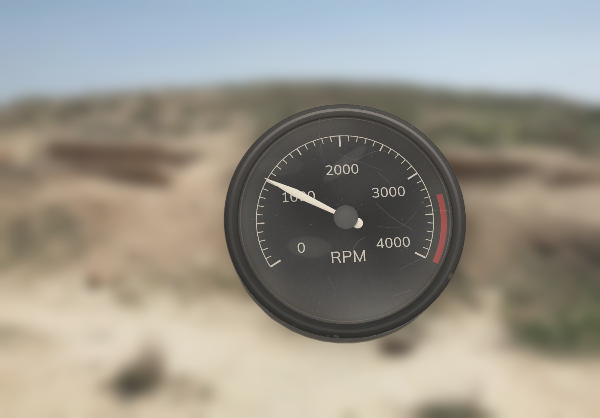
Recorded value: 1000,rpm
